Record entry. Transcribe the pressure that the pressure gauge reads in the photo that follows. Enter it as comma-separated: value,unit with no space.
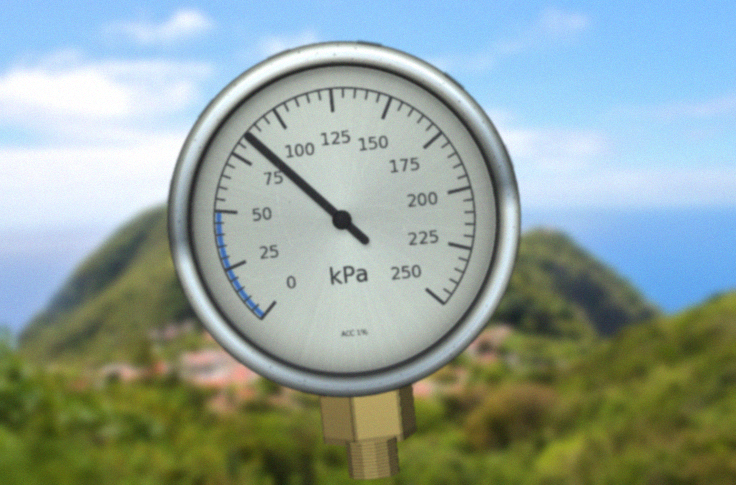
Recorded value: 85,kPa
